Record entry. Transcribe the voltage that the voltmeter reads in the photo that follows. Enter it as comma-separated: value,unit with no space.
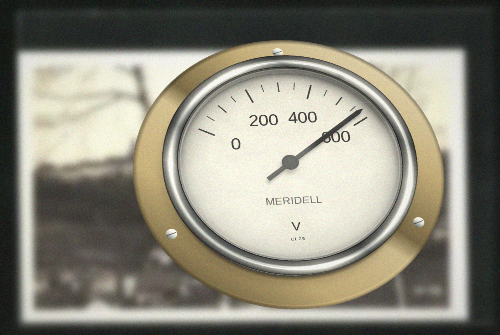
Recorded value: 575,V
